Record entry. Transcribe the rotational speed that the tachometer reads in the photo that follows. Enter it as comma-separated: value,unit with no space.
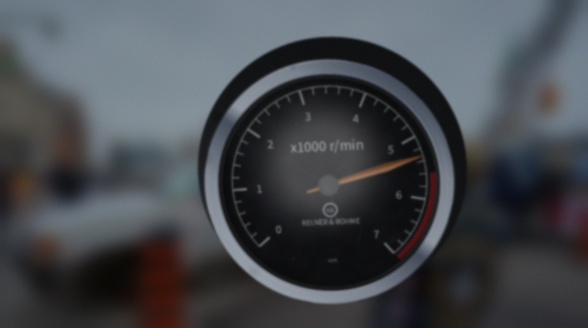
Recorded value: 5300,rpm
